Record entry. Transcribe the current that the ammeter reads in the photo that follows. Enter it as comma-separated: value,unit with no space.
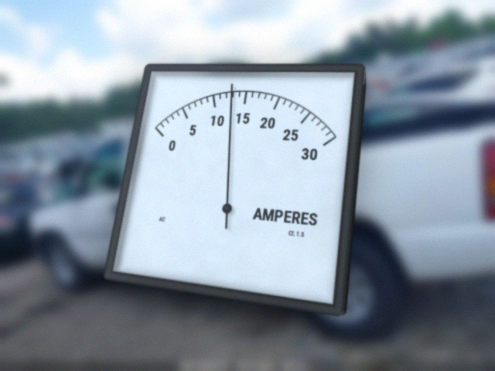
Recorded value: 13,A
